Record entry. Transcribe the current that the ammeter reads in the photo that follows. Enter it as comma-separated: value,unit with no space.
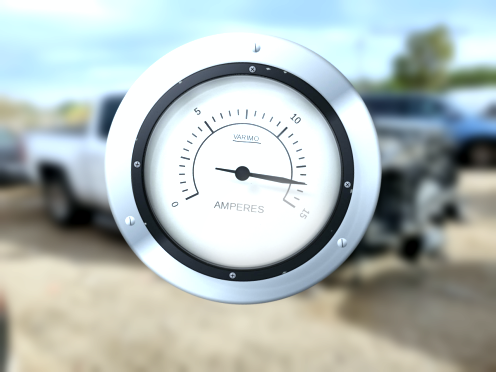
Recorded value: 13.5,A
